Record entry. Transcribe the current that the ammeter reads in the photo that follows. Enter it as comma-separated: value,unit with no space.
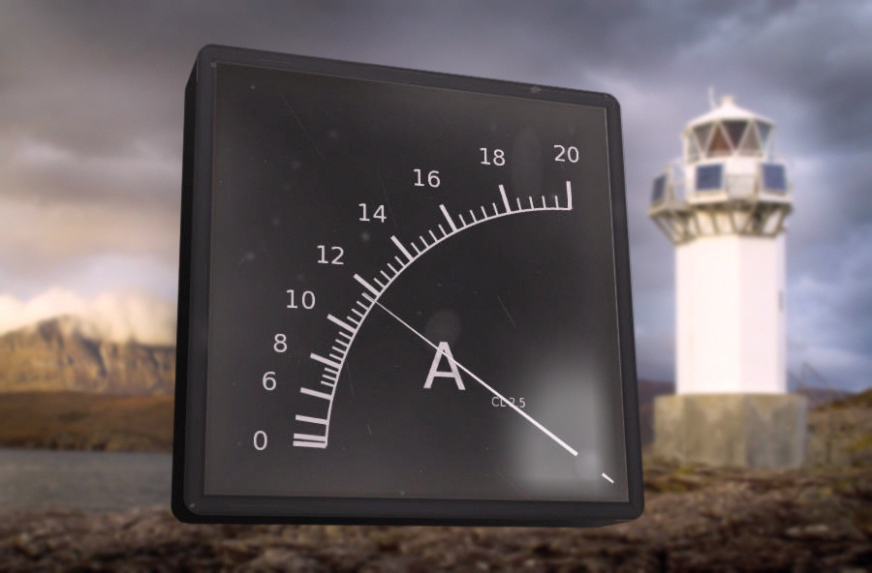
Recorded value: 11.6,A
